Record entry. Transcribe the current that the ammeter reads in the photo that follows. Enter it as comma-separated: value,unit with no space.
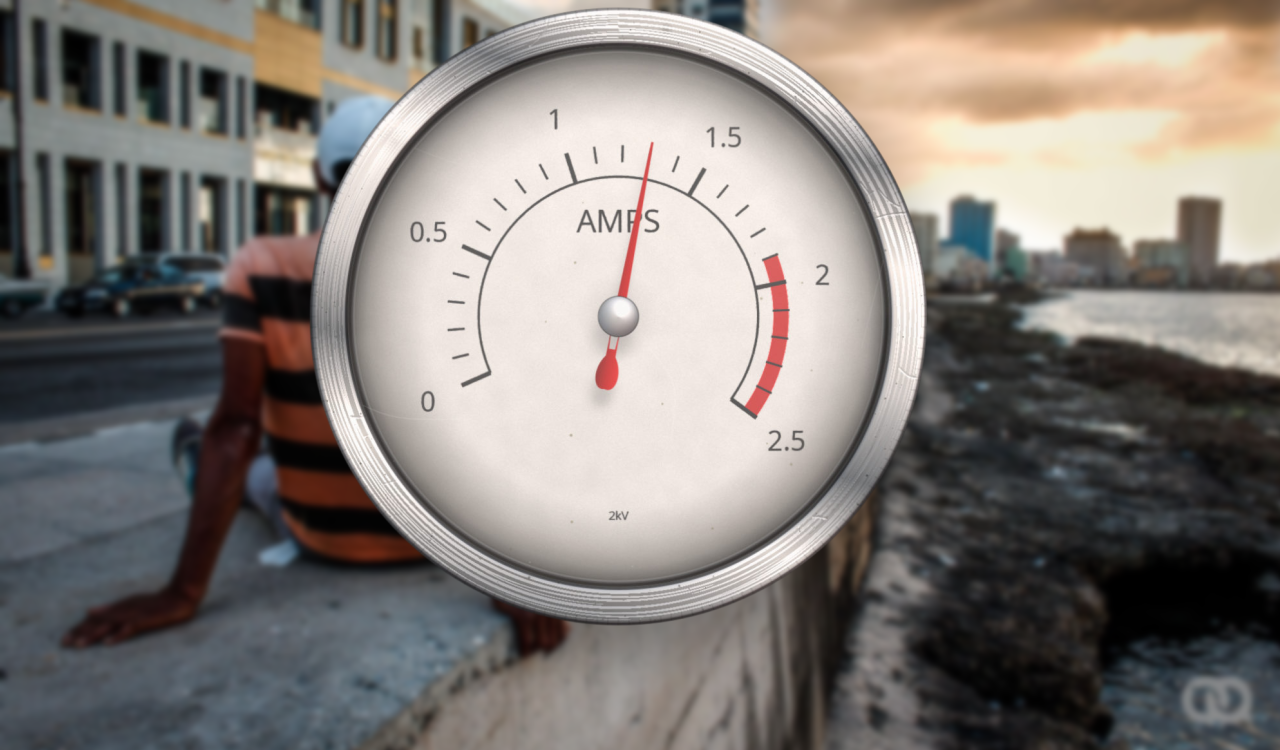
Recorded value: 1.3,A
